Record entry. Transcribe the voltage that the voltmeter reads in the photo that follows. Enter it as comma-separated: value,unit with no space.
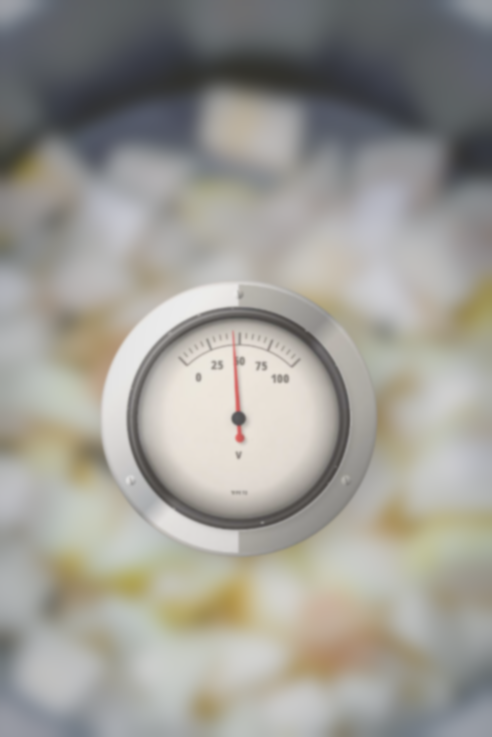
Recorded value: 45,V
